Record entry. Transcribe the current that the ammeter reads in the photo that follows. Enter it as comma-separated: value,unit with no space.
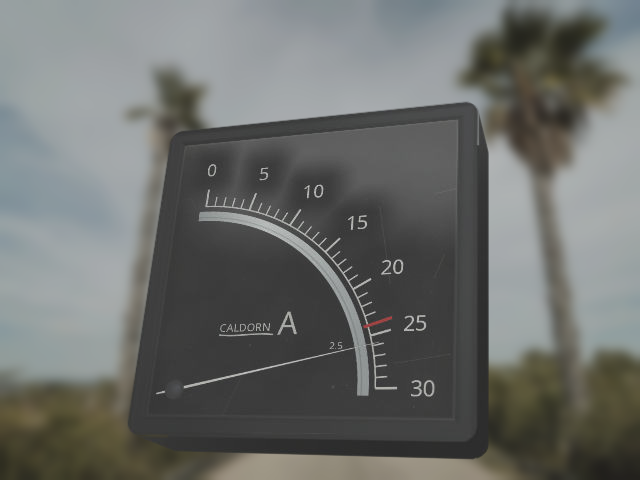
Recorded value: 26,A
